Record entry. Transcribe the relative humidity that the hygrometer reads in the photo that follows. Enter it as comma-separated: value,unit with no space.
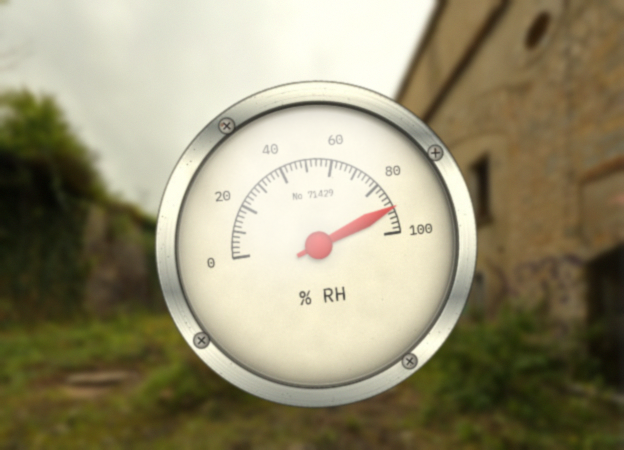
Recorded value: 90,%
